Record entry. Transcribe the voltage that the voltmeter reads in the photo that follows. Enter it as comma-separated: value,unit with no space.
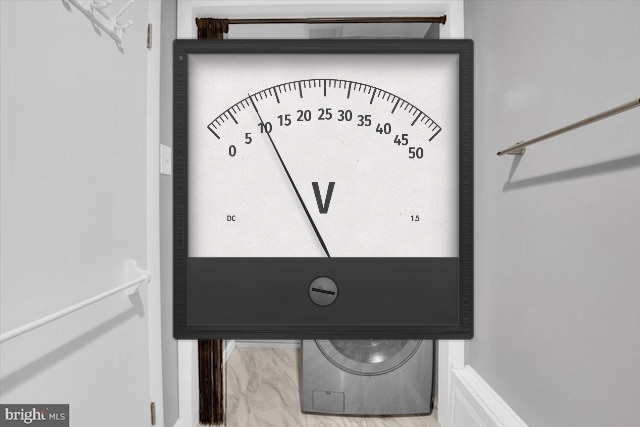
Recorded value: 10,V
